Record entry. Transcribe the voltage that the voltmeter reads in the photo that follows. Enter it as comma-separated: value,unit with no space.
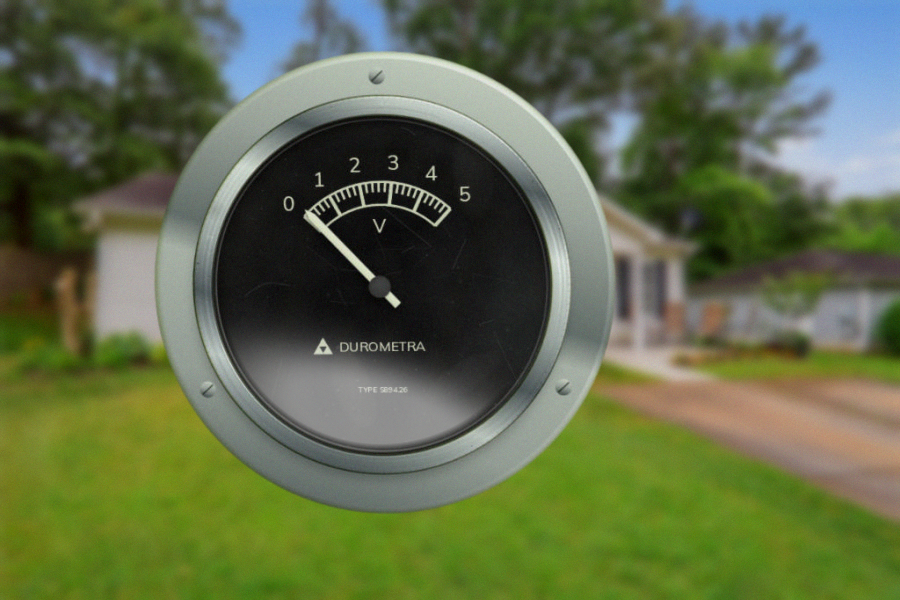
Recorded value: 0.2,V
